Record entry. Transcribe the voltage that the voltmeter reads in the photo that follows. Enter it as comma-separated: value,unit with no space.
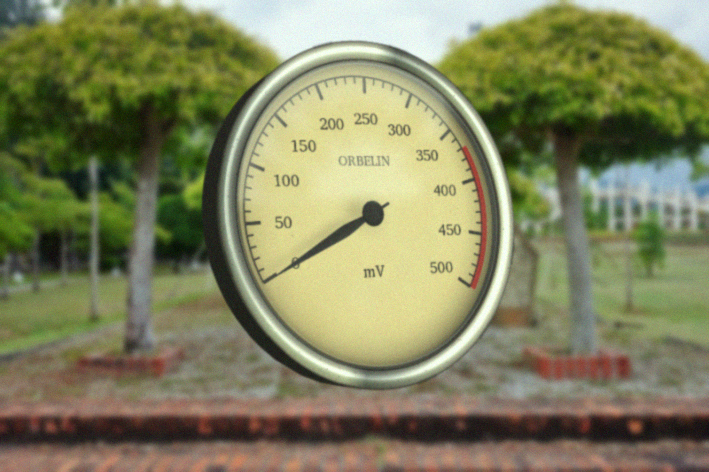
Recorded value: 0,mV
